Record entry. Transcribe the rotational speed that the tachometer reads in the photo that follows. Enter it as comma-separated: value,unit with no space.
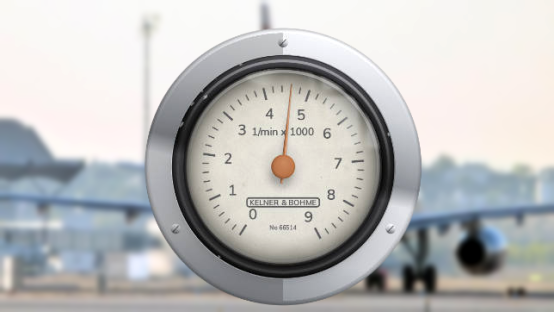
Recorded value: 4600,rpm
